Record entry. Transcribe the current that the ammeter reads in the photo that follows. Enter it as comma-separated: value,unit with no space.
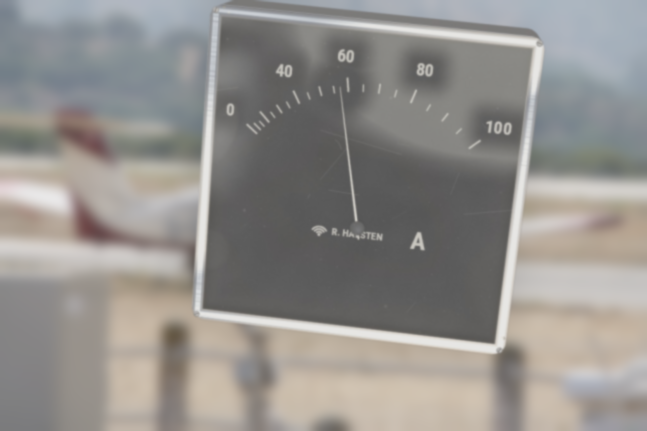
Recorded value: 57.5,A
